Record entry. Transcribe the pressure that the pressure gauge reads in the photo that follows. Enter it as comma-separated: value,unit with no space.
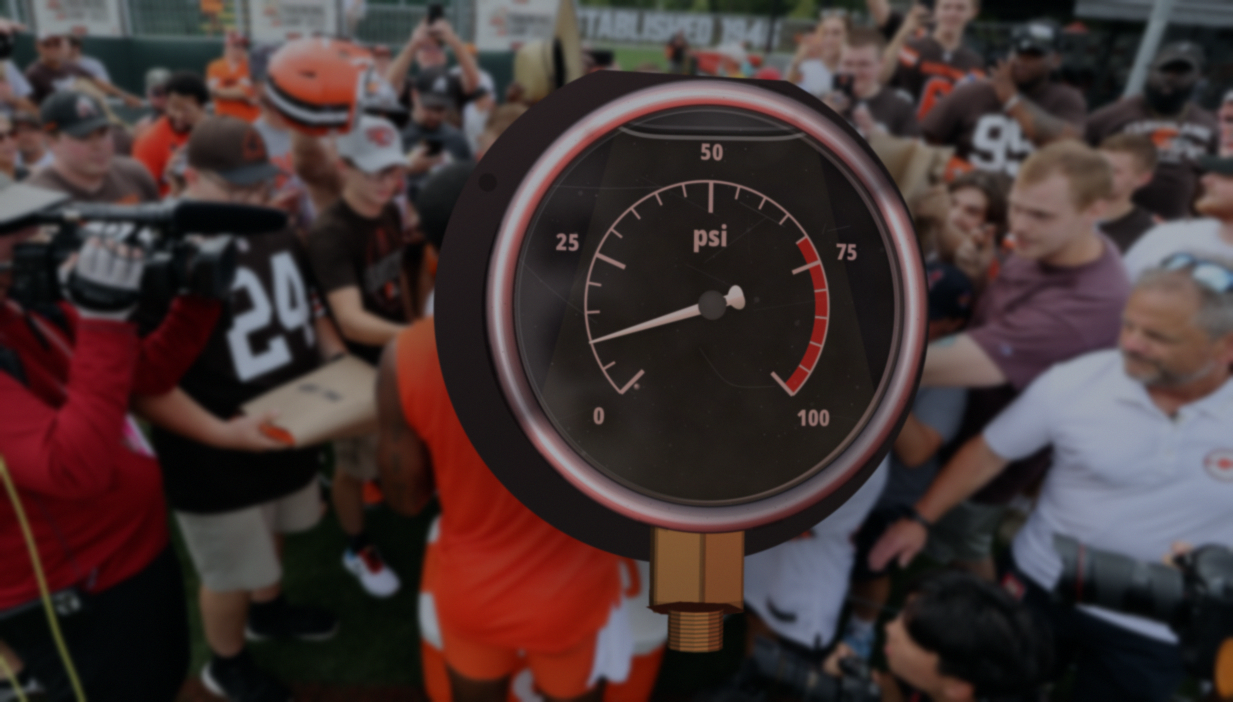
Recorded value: 10,psi
